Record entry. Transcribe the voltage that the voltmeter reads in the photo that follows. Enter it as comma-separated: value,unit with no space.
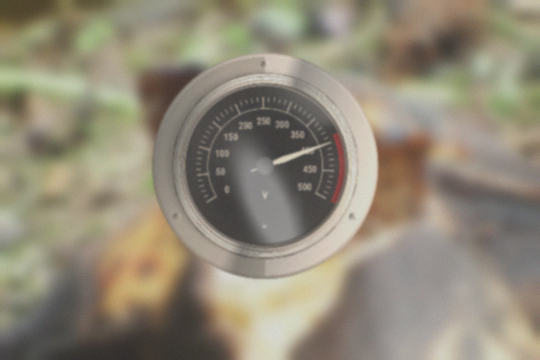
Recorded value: 400,V
